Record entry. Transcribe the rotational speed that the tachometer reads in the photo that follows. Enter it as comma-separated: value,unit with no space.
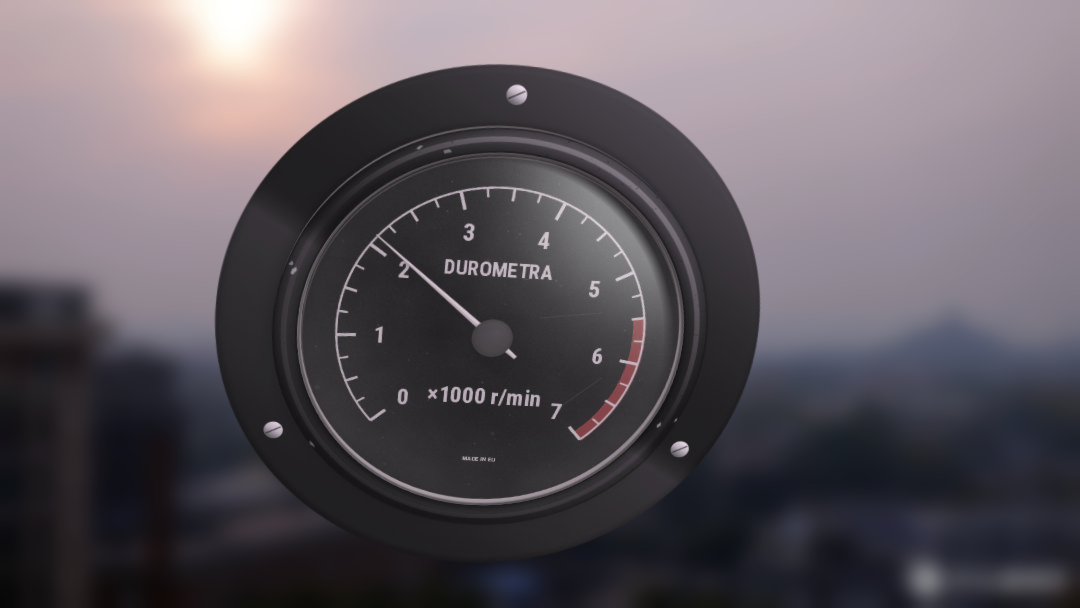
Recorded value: 2125,rpm
